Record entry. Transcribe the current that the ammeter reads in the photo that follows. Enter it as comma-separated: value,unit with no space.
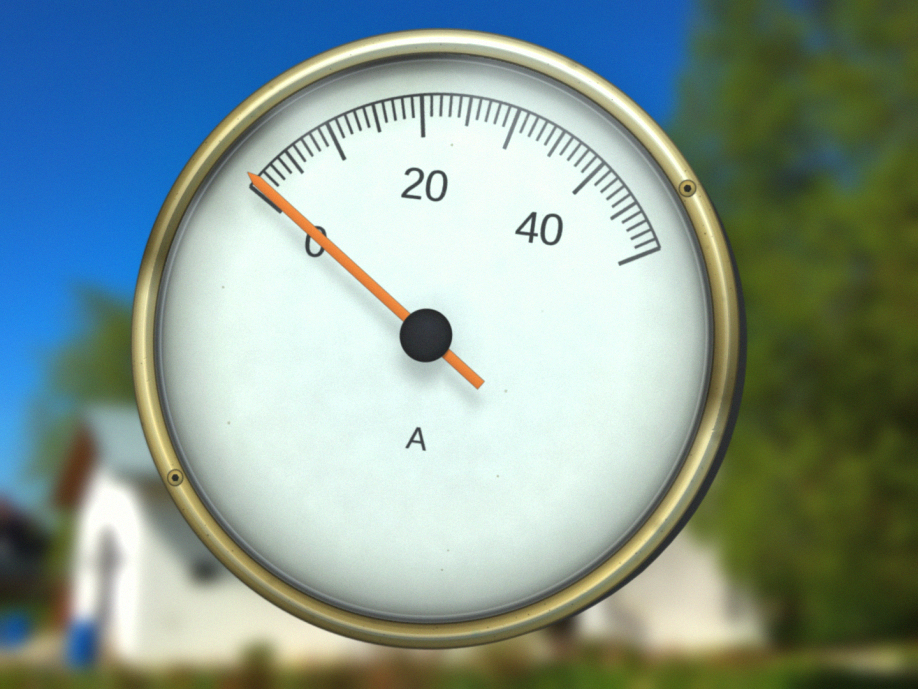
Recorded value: 1,A
